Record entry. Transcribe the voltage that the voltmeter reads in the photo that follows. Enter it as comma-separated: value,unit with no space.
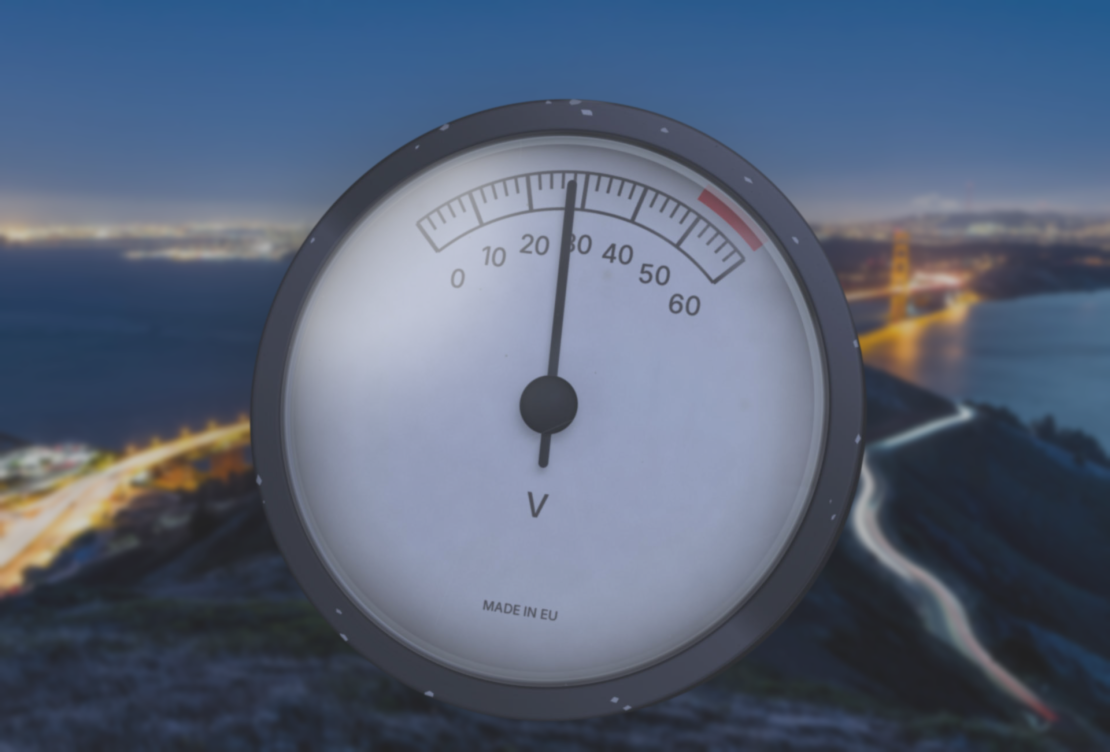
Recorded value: 28,V
